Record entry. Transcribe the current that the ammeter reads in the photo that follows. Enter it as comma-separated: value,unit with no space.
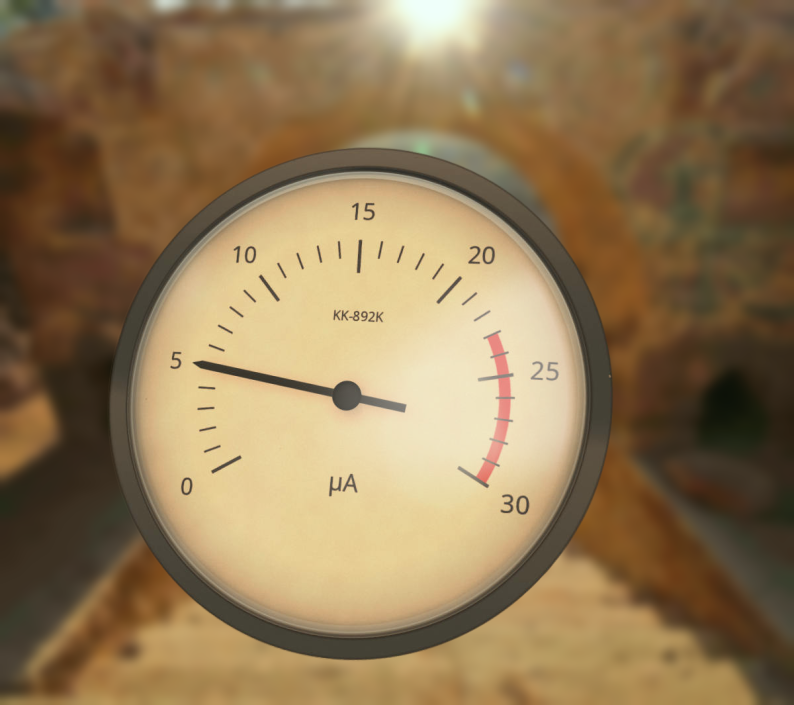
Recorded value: 5,µA
